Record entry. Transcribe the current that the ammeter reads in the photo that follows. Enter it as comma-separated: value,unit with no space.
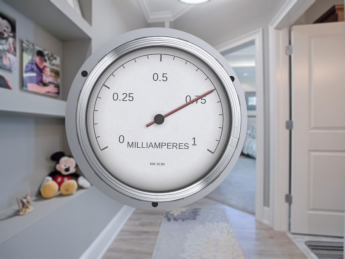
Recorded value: 0.75,mA
